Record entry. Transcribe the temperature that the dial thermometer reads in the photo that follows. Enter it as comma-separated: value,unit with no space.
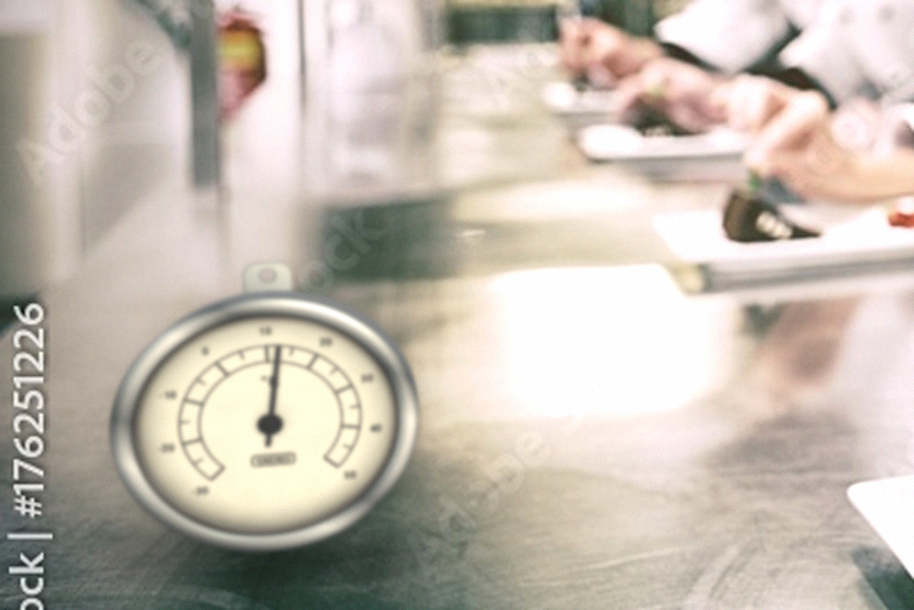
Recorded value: 12.5,°C
